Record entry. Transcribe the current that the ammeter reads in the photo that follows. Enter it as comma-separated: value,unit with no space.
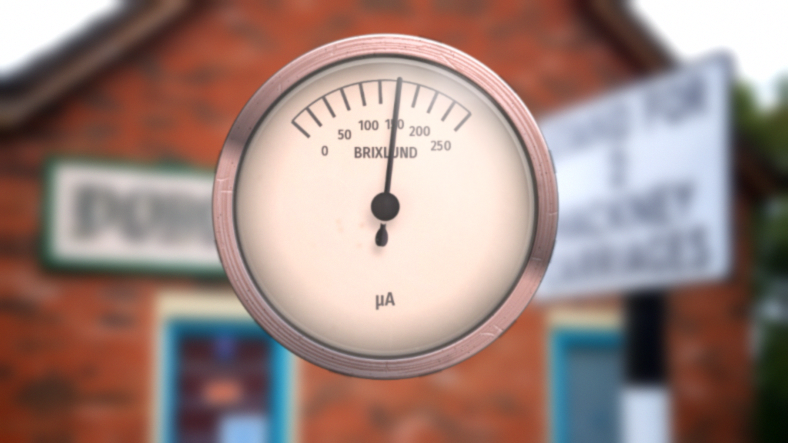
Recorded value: 150,µA
